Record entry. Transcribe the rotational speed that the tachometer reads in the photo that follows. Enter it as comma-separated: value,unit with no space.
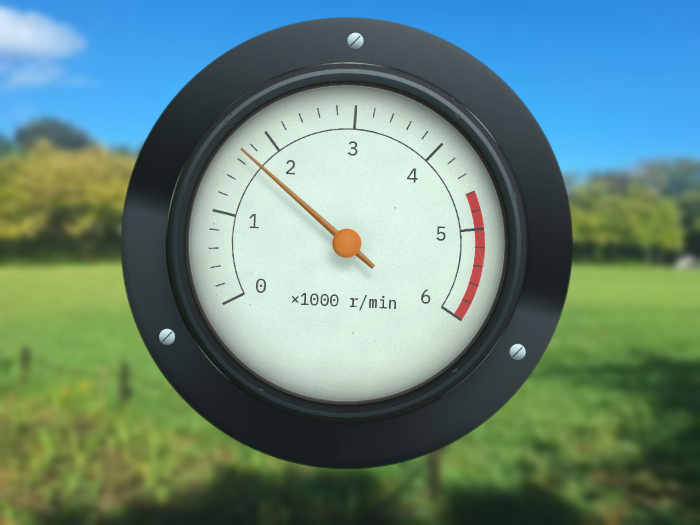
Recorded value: 1700,rpm
